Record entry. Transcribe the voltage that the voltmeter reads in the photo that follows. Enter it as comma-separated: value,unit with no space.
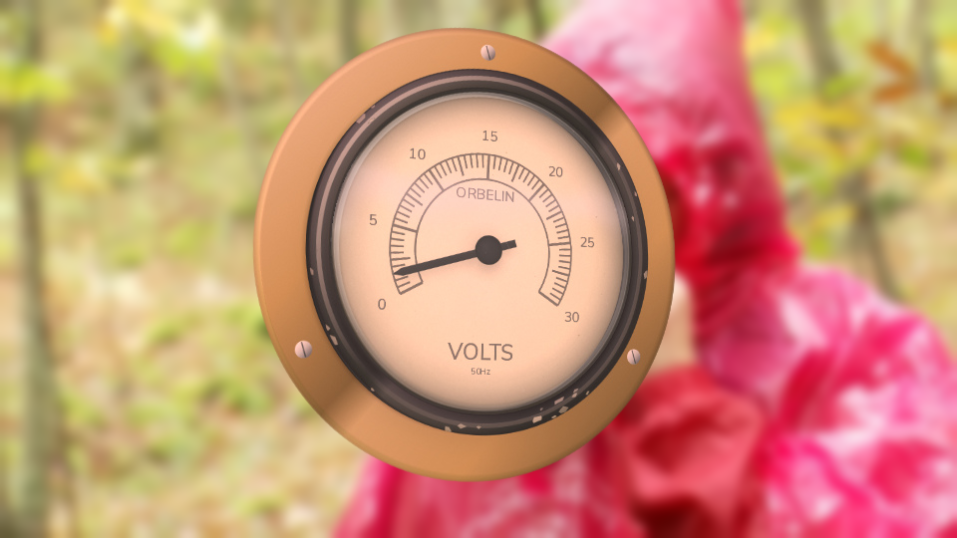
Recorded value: 1.5,V
